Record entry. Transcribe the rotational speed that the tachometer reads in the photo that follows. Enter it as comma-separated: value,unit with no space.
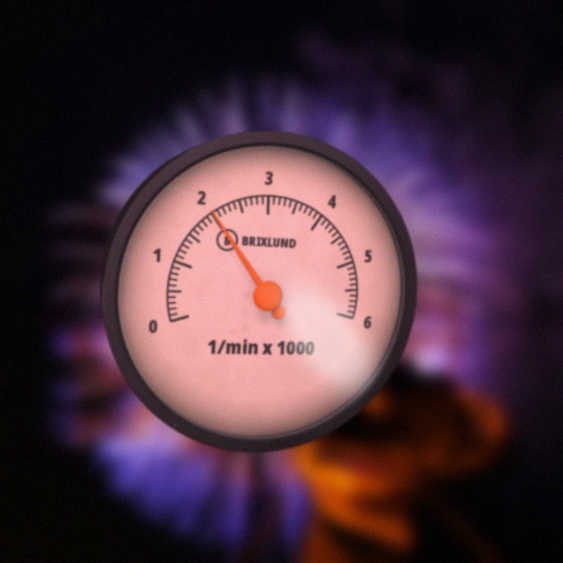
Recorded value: 2000,rpm
